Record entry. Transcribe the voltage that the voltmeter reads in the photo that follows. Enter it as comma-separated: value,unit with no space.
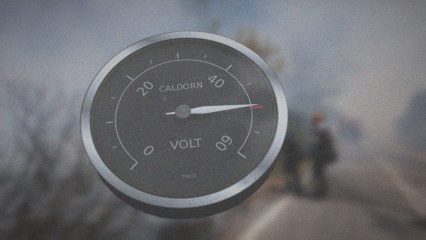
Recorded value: 50,V
